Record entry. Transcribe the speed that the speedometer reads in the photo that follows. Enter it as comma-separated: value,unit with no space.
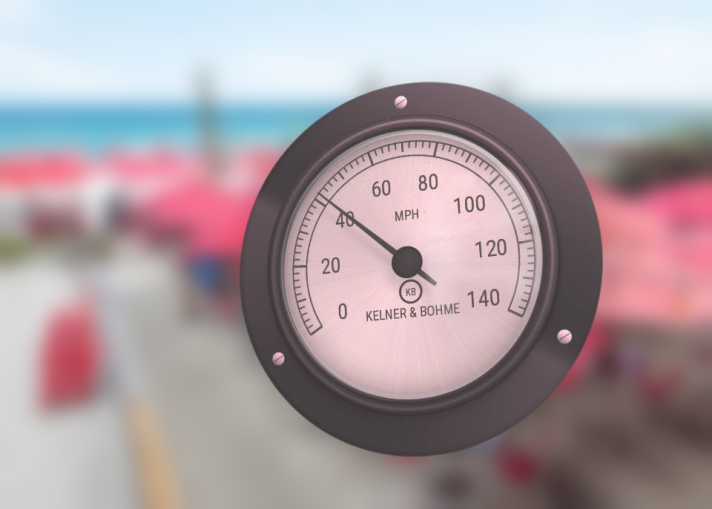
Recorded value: 42,mph
